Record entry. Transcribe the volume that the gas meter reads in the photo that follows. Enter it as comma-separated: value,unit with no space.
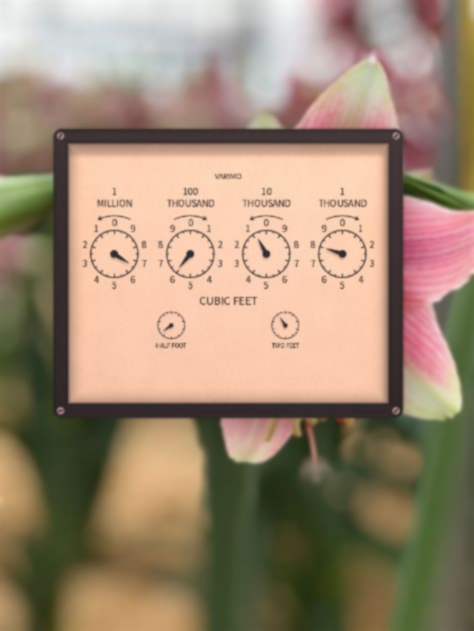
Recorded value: 660800,ft³
